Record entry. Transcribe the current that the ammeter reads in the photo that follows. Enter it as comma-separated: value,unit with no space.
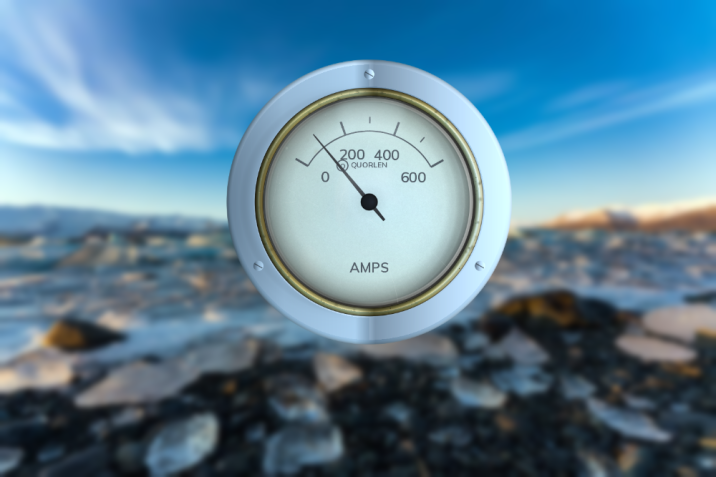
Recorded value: 100,A
